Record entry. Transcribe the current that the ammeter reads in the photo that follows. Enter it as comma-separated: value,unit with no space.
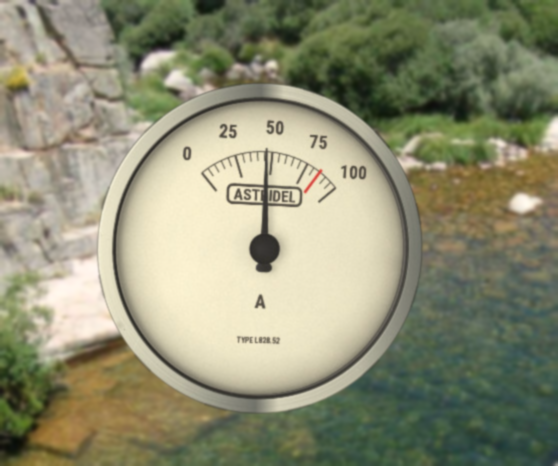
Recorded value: 45,A
